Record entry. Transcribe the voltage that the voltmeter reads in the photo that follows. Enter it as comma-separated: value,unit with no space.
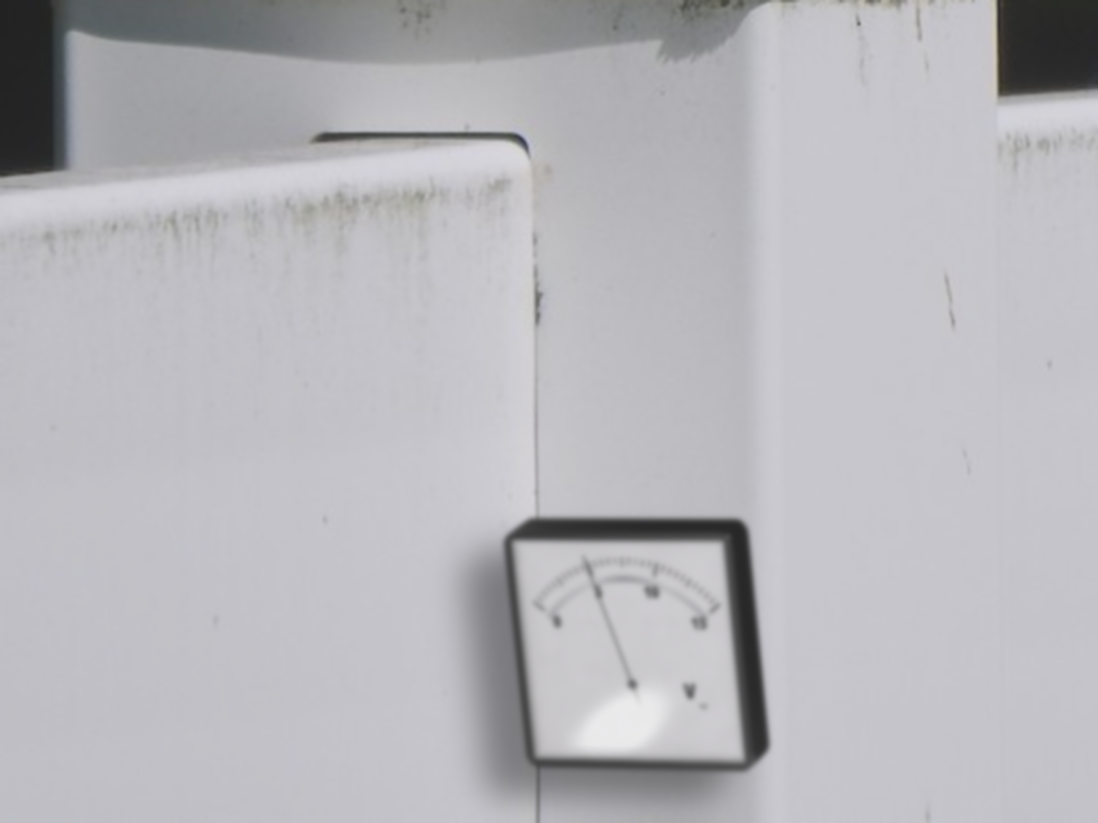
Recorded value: 5,V
